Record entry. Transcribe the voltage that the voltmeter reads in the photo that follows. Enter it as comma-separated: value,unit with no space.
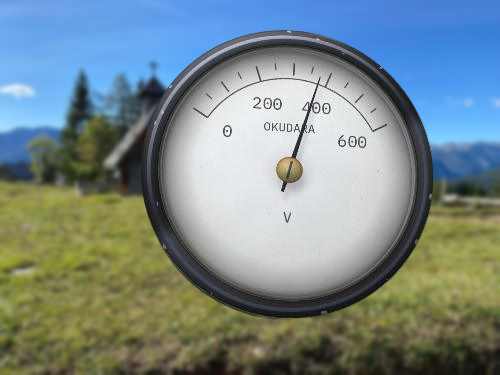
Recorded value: 375,V
